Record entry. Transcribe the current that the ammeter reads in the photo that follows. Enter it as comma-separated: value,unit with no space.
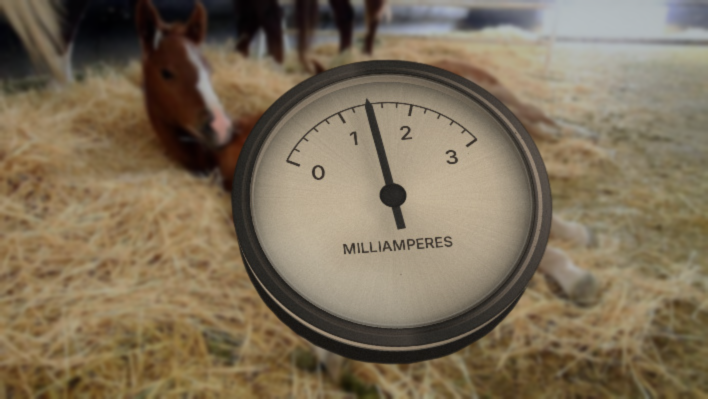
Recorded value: 1.4,mA
